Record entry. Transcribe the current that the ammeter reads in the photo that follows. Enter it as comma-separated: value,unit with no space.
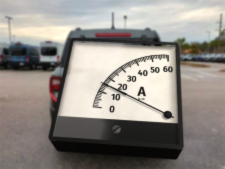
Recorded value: 15,A
